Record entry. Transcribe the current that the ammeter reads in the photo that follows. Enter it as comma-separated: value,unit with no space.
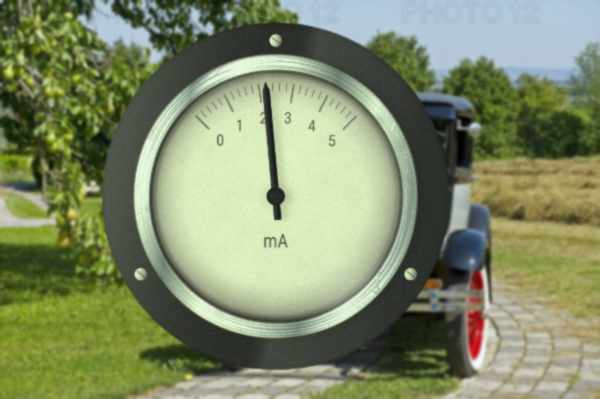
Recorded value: 2.2,mA
